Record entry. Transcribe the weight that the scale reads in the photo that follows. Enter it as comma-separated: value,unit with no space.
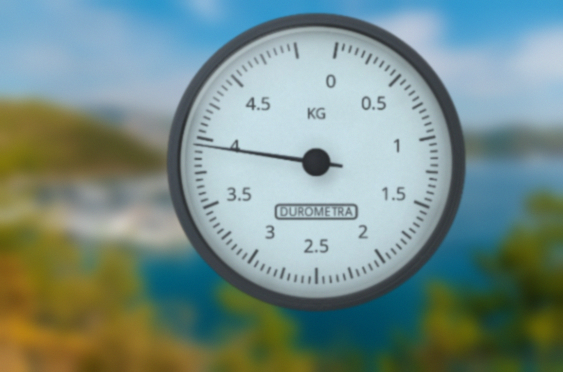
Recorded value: 3.95,kg
